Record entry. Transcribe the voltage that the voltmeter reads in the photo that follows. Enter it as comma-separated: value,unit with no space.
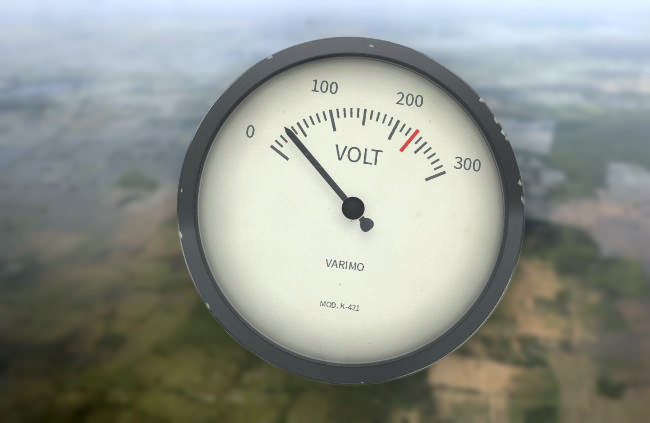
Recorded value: 30,V
